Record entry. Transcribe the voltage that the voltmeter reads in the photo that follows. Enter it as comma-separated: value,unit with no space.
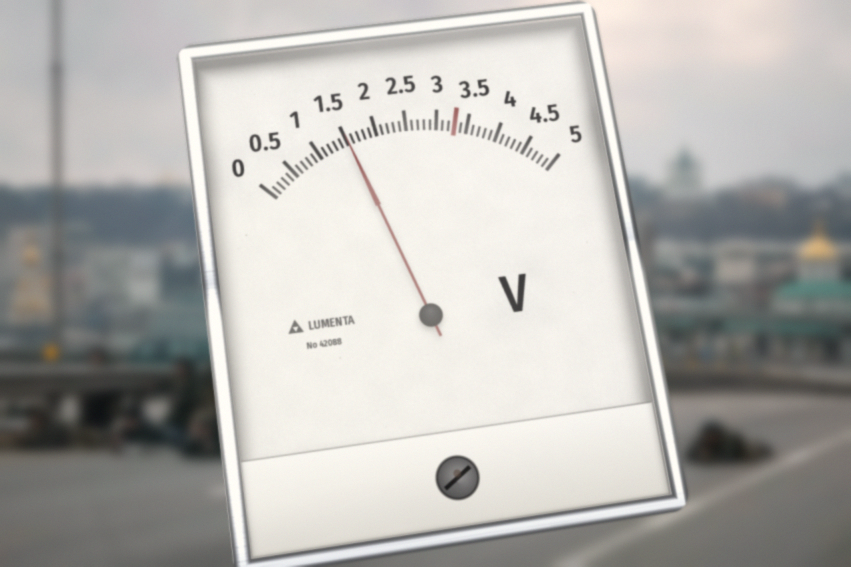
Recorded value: 1.5,V
